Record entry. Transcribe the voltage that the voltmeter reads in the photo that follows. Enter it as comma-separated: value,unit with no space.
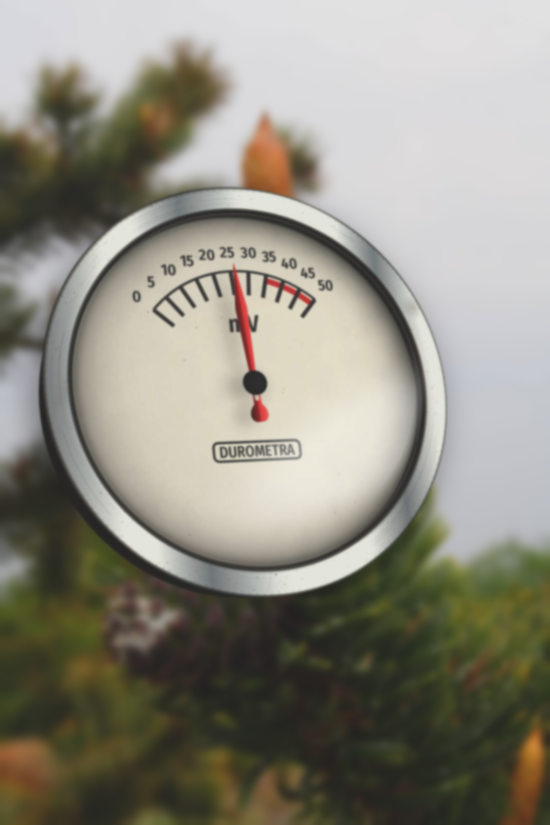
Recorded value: 25,mV
